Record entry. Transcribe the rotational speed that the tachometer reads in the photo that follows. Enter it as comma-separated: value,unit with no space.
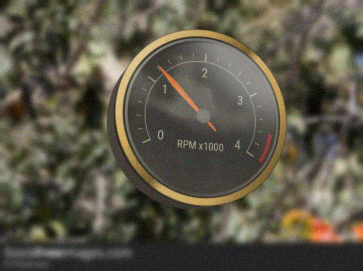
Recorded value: 1200,rpm
